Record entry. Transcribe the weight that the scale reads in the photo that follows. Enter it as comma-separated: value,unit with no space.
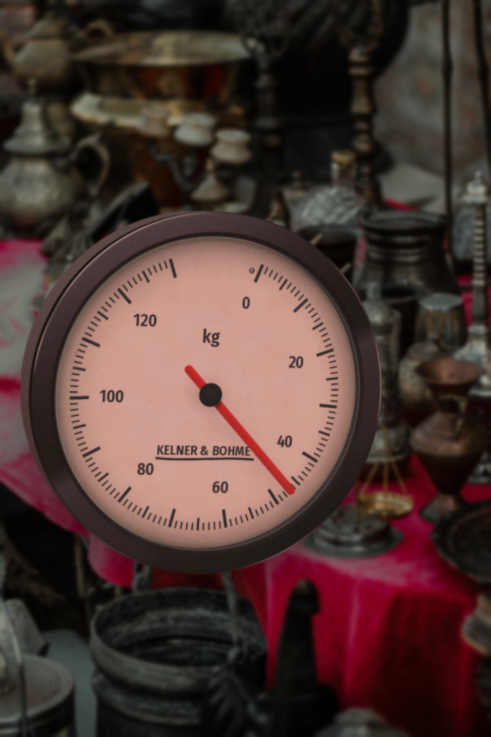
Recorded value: 47,kg
